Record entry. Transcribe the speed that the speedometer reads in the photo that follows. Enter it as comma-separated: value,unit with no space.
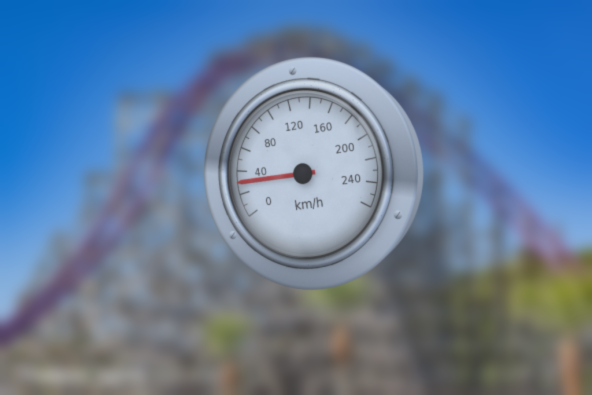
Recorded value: 30,km/h
